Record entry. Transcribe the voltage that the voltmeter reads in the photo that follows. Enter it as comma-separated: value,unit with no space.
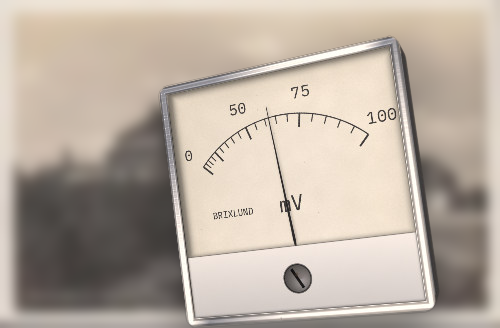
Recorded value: 62.5,mV
